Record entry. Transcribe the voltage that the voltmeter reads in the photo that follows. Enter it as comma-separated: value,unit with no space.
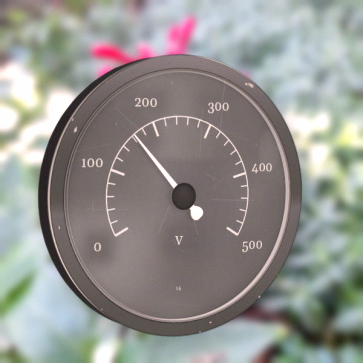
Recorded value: 160,V
